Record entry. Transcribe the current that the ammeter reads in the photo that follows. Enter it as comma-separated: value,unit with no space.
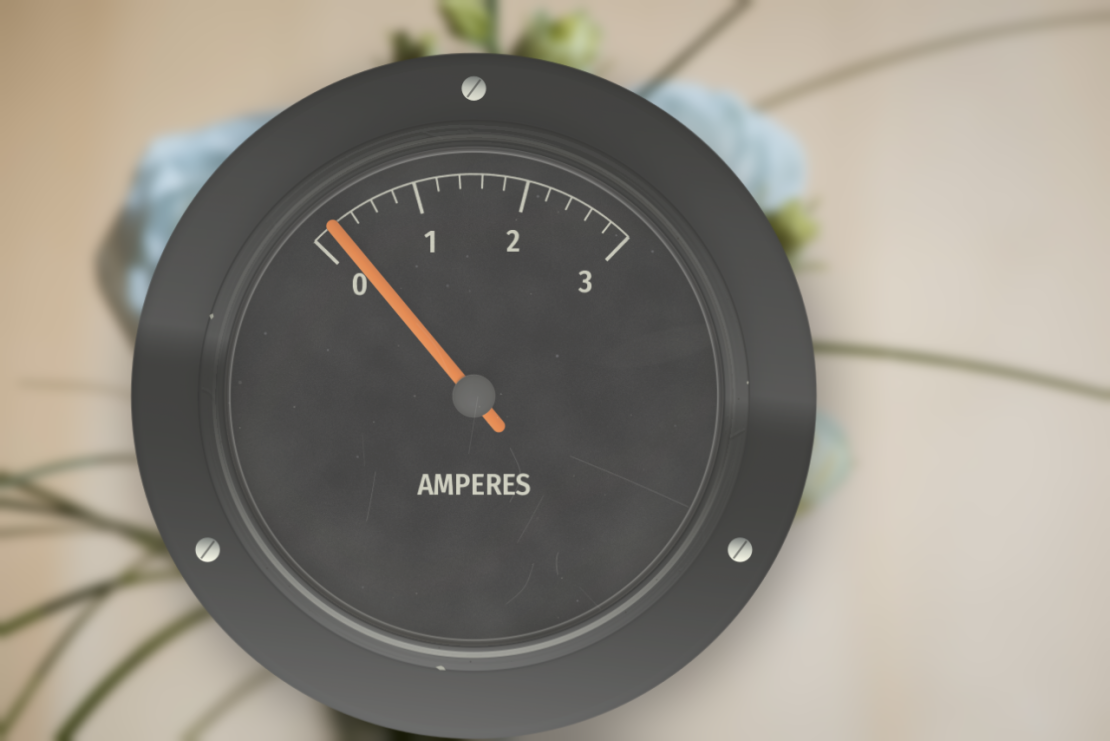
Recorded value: 0.2,A
